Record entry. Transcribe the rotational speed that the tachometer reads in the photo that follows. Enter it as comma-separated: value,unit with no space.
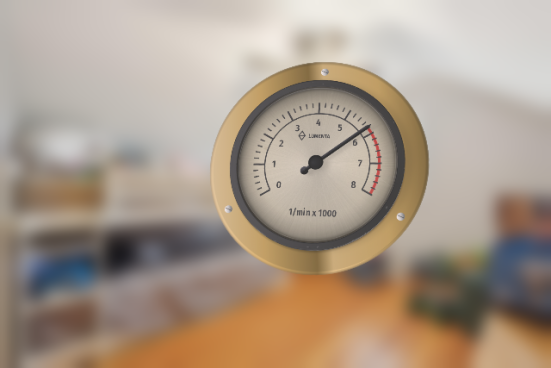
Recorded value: 5800,rpm
